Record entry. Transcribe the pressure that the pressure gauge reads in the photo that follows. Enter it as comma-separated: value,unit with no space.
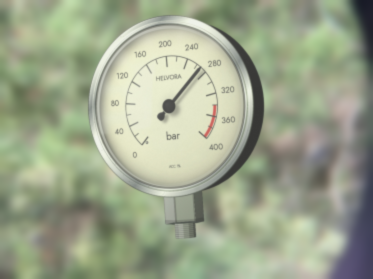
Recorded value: 270,bar
